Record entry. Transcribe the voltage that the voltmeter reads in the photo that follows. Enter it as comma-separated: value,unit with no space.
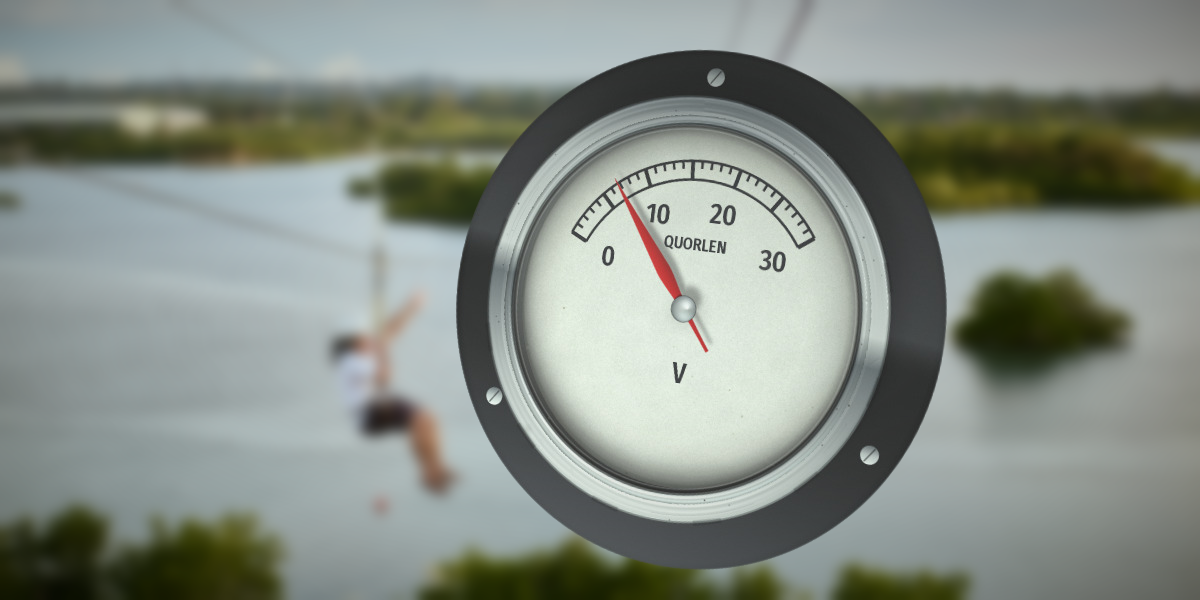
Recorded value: 7,V
